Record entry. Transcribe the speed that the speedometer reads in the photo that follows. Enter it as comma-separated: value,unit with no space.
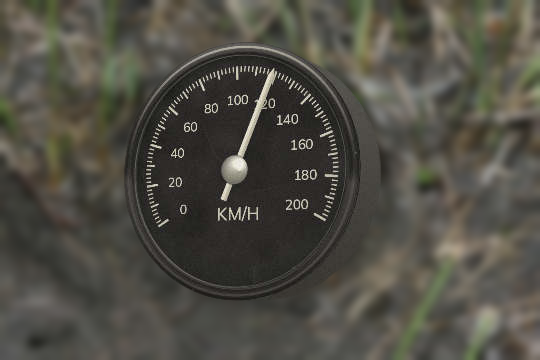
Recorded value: 120,km/h
